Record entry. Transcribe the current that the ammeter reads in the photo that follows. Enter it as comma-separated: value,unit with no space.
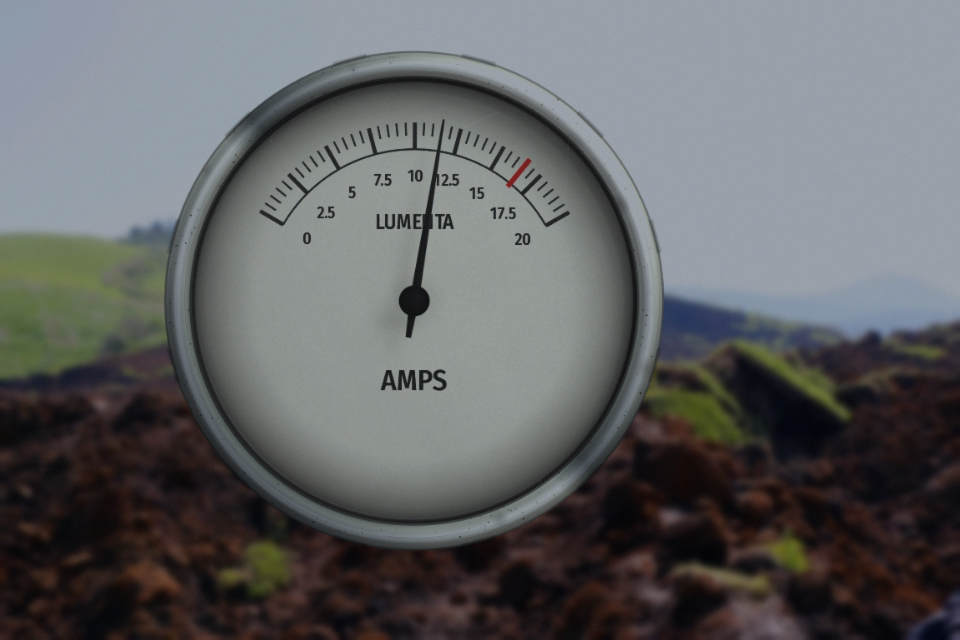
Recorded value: 11.5,A
